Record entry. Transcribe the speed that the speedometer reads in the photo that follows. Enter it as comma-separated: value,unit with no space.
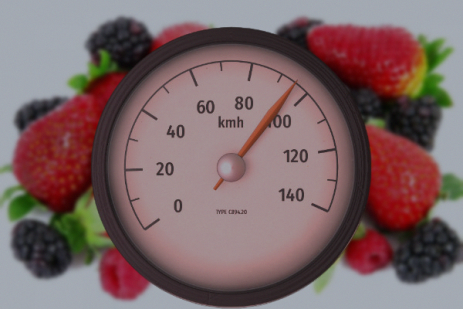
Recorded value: 95,km/h
